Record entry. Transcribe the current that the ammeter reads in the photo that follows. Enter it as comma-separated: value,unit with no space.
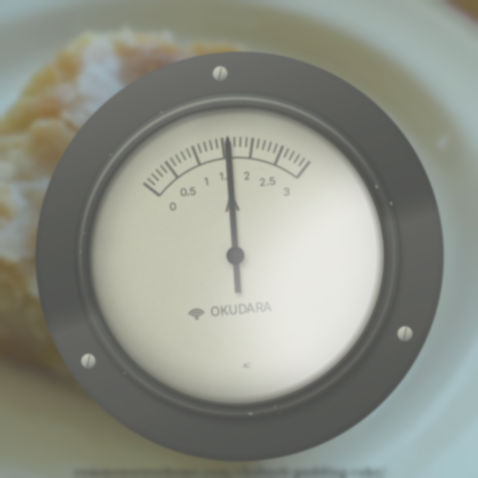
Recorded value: 1.6,A
